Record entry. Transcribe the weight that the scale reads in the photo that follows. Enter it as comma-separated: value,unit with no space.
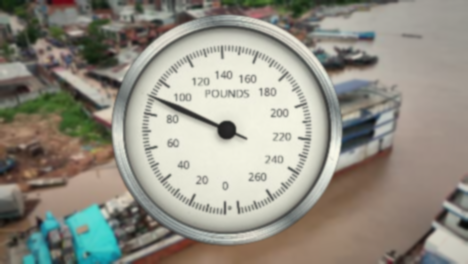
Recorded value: 90,lb
